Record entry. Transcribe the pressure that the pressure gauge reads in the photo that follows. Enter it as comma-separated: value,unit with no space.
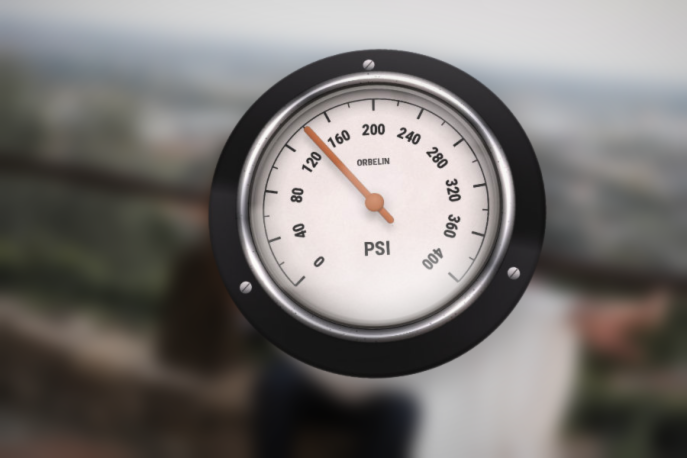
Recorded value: 140,psi
